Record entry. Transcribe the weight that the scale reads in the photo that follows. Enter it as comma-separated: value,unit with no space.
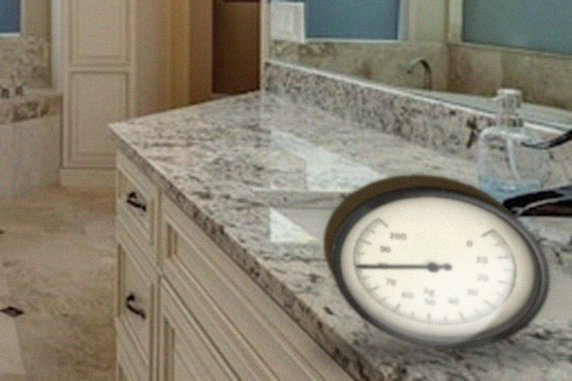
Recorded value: 80,kg
